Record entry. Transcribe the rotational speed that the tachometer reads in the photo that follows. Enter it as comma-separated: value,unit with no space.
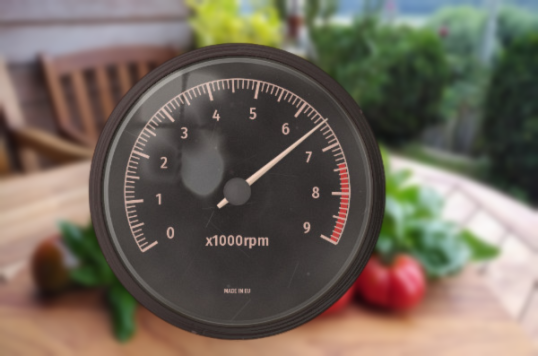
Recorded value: 6500,rpm
